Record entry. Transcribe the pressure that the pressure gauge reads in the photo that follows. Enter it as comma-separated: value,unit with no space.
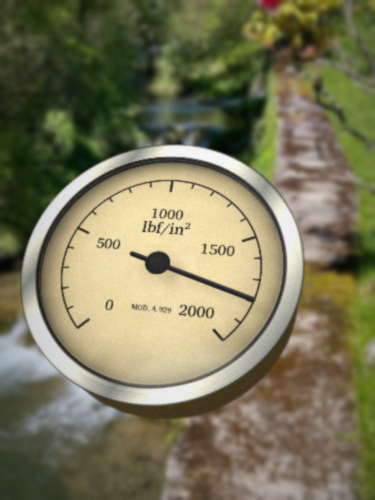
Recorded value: 1800,psi
